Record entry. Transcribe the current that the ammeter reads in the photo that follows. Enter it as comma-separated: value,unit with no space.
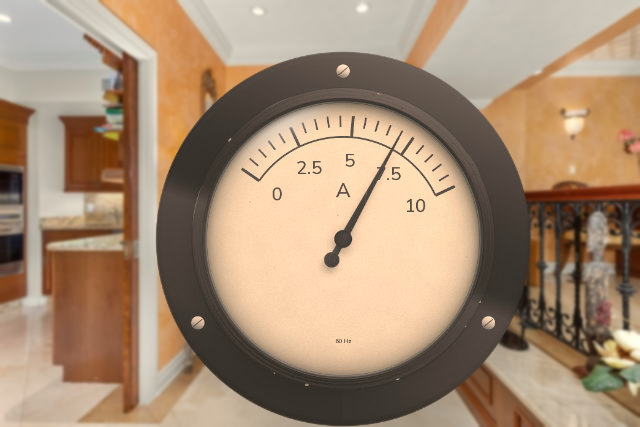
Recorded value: 7,A
